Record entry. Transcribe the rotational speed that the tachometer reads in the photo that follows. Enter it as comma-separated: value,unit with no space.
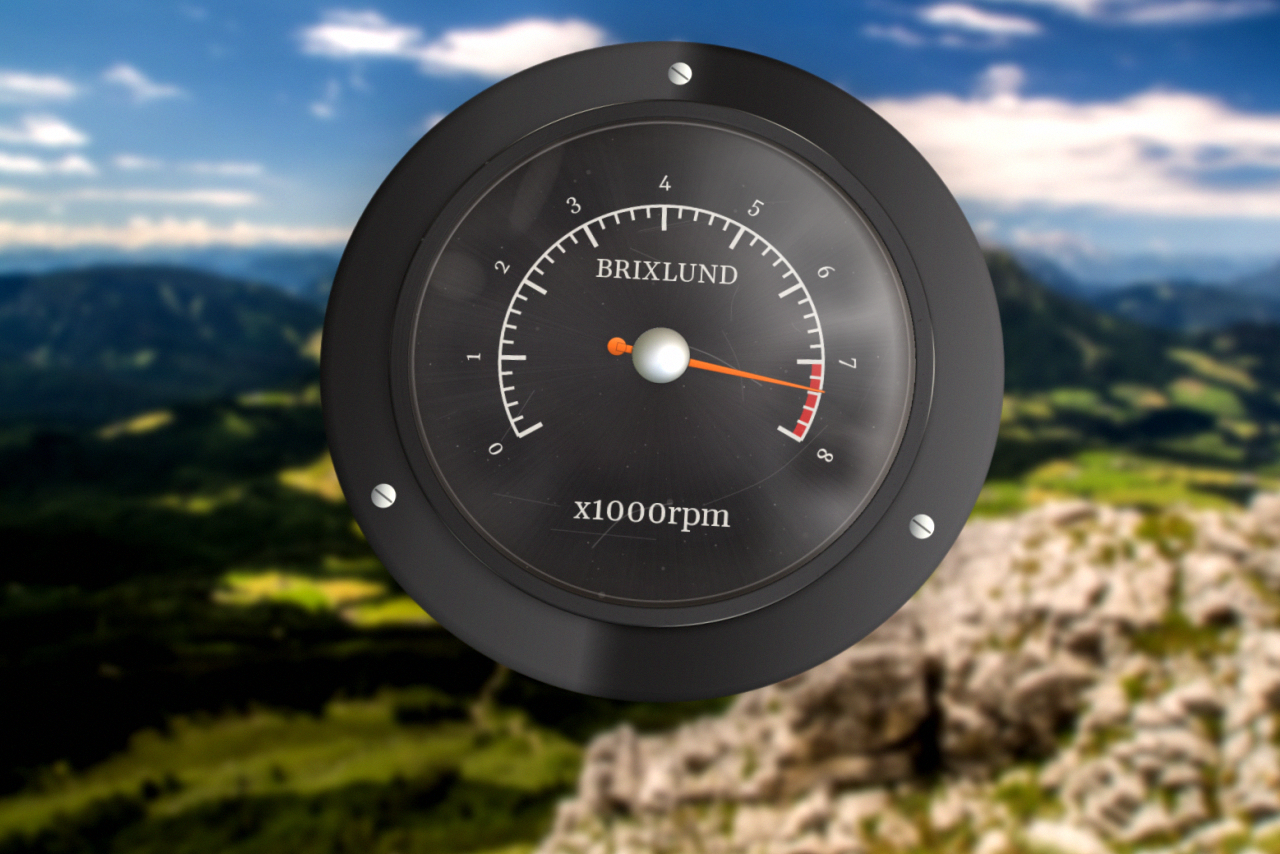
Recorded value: 7400,rpm
